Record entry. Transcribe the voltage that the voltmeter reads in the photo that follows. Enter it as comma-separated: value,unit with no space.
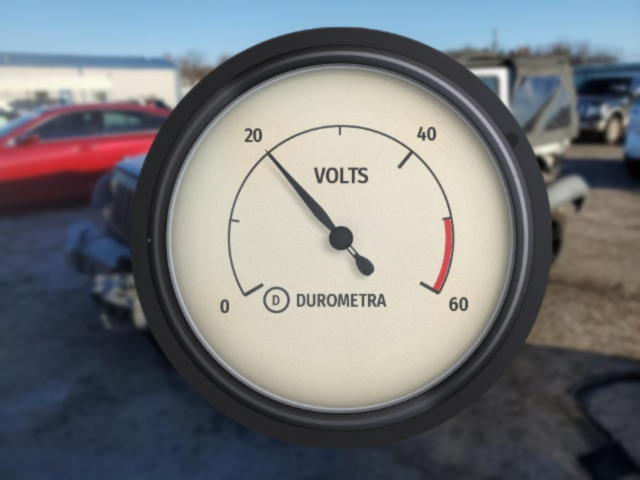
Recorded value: 20,V
